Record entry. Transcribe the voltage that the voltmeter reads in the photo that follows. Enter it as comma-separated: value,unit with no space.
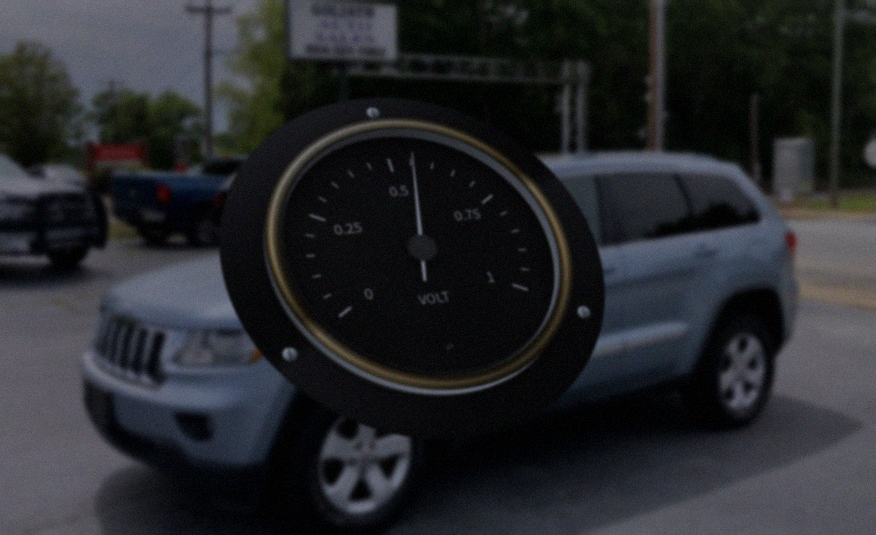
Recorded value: 0.55,V
